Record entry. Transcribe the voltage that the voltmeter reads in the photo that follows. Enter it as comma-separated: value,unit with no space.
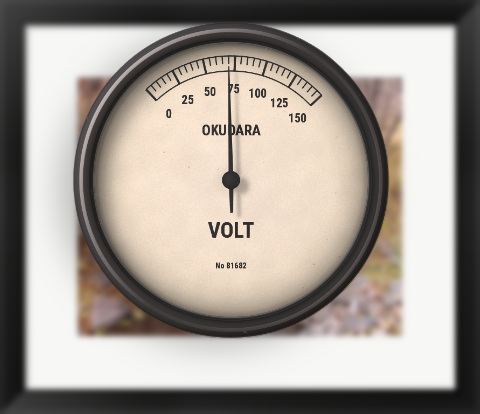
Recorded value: 70,V
